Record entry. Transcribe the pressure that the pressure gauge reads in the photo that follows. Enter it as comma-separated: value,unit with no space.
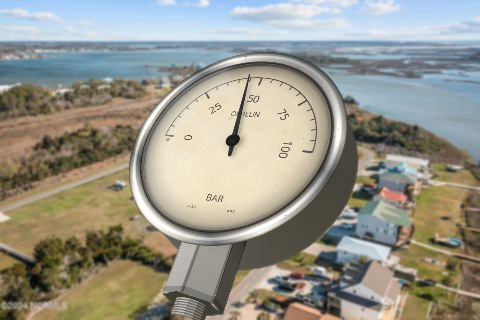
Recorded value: 45,bar
